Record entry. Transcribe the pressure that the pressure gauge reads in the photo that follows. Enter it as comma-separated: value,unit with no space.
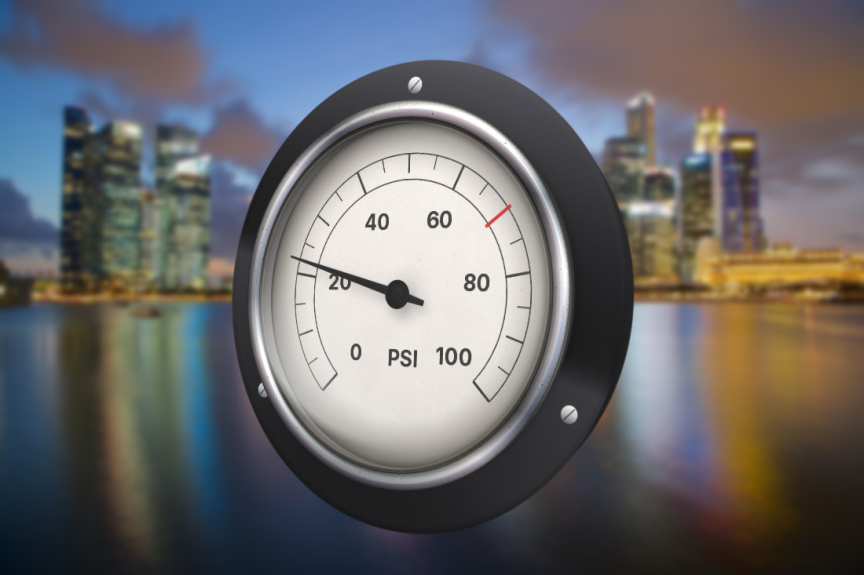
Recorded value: 22.5,psi
